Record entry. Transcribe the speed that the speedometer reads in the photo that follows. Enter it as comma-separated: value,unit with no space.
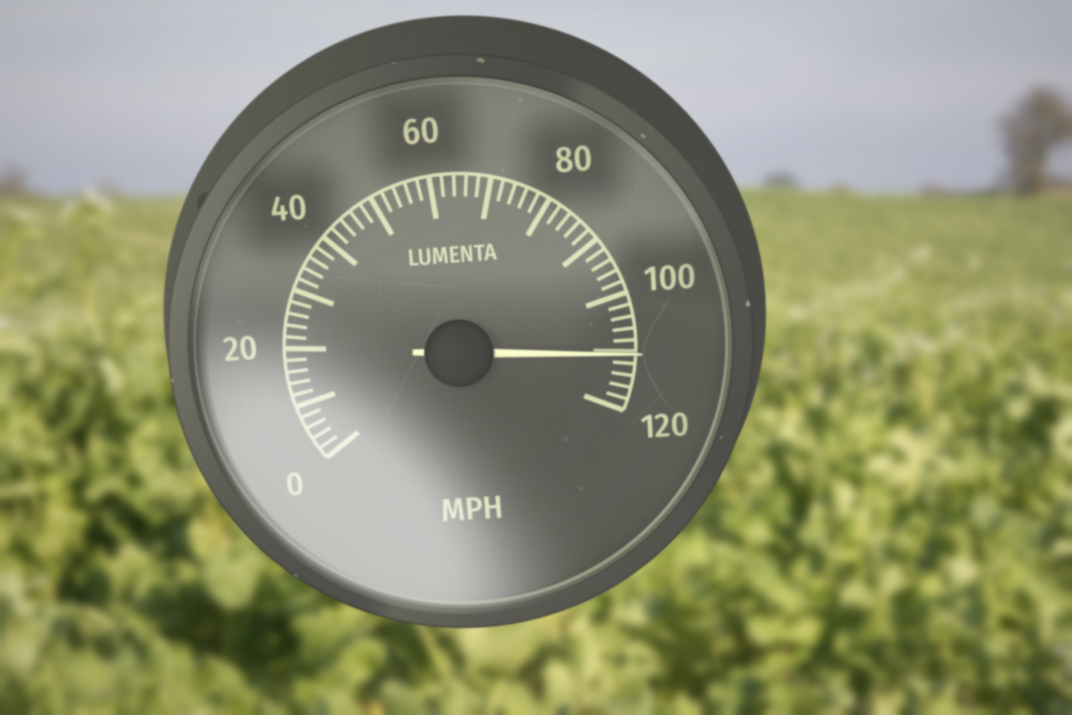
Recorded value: 110,mph
